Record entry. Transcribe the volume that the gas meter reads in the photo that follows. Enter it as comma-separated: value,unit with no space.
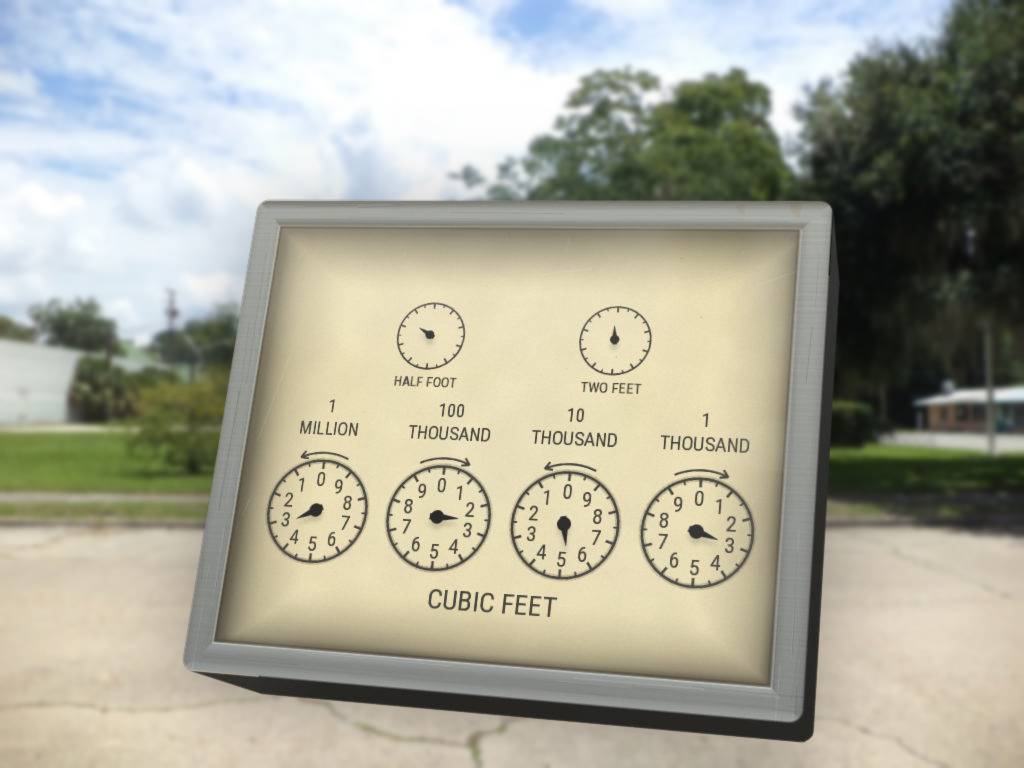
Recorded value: 325300,ft³
